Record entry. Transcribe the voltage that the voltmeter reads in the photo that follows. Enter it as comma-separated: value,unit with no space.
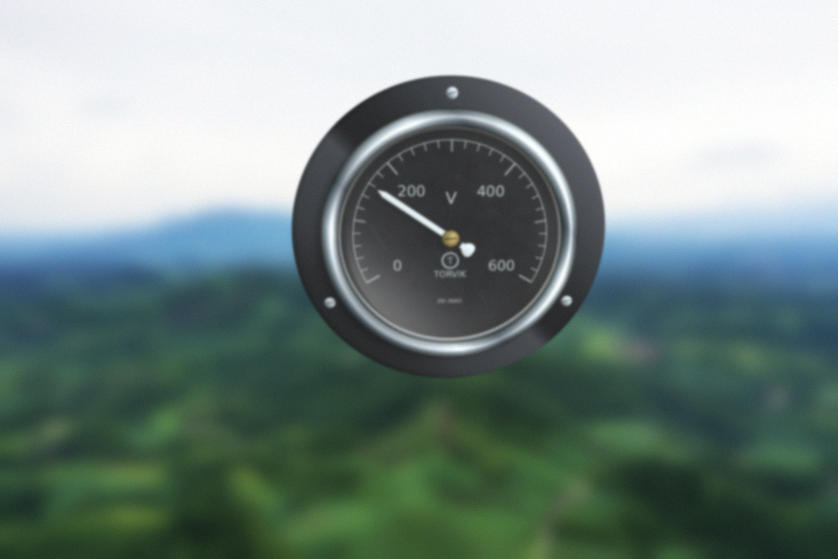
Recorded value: 160,V
